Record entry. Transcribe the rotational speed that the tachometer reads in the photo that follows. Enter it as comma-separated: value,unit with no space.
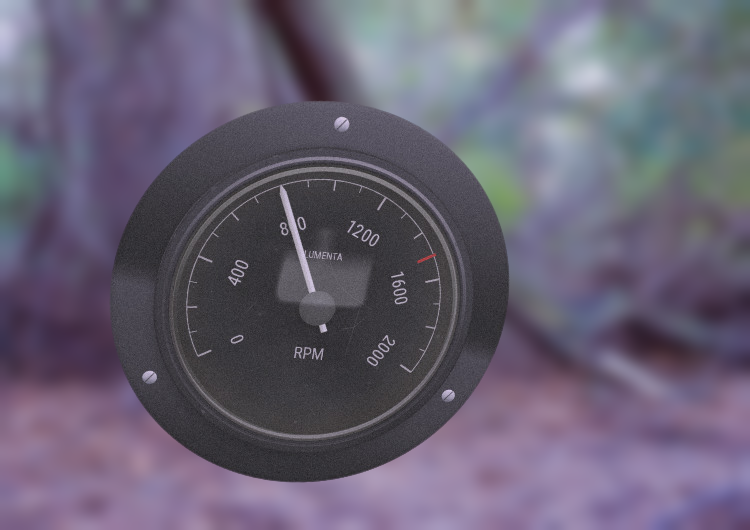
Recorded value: 800,rpm
